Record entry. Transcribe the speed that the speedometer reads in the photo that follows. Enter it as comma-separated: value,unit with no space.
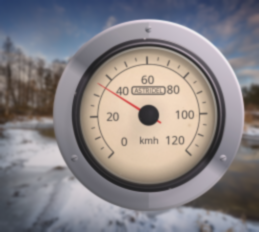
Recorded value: 35,km/h
